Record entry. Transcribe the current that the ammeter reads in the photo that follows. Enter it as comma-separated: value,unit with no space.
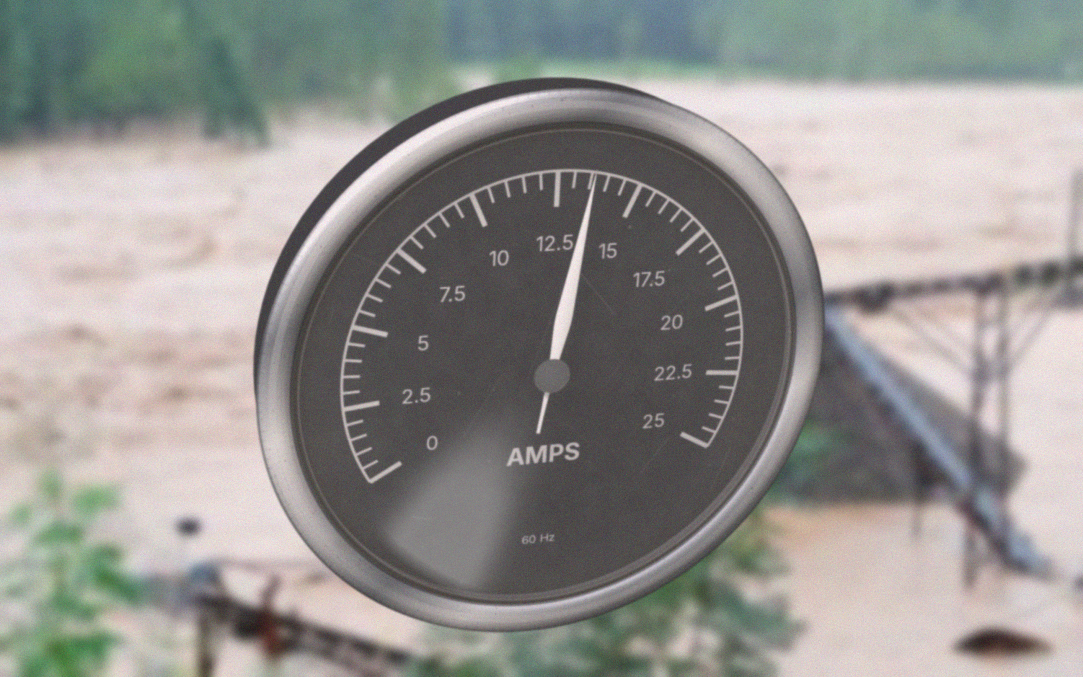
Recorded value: 13.5,A
